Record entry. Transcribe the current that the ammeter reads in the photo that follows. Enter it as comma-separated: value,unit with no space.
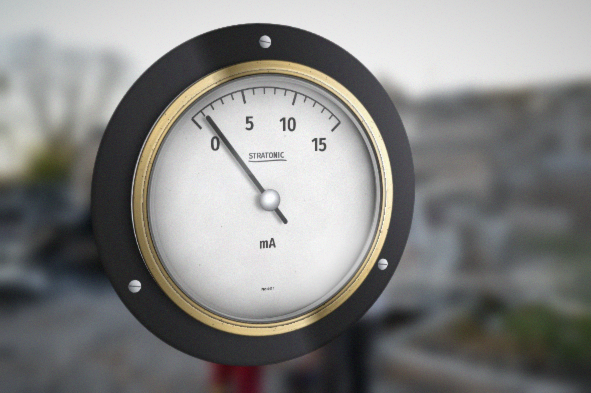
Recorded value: 1,mA
